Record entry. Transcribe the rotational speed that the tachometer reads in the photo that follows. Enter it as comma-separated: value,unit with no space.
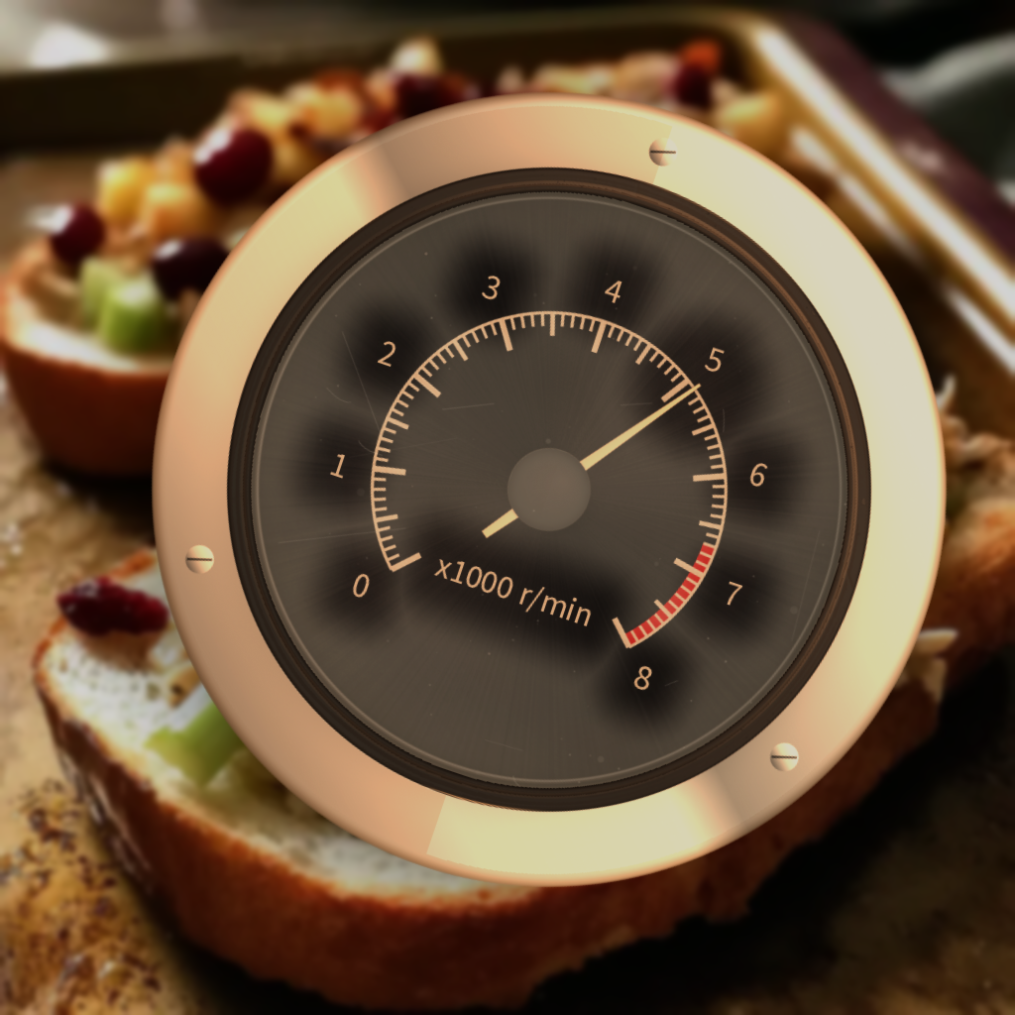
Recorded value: 5100,rpm
